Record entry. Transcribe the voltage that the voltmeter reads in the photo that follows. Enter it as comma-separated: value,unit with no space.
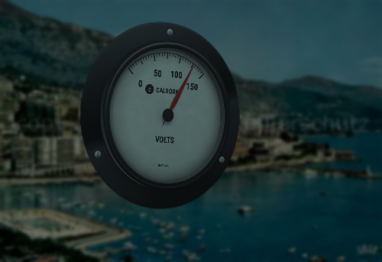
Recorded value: 125,V
